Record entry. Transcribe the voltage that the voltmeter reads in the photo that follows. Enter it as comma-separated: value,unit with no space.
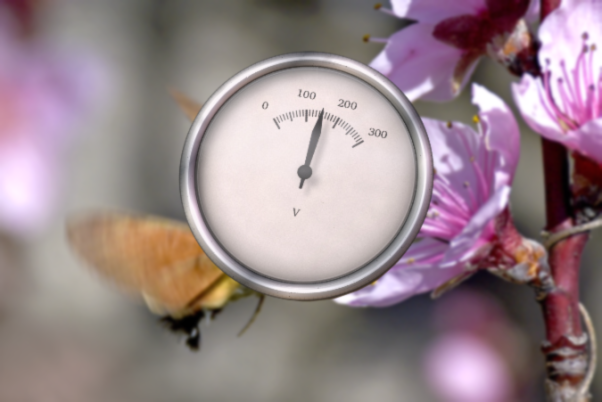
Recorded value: 150,V
